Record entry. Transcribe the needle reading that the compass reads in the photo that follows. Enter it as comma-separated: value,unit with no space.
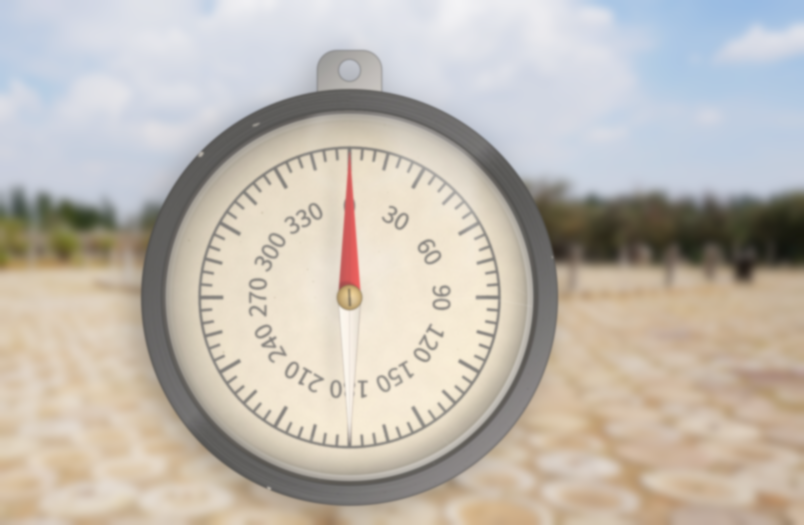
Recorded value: 0,°
